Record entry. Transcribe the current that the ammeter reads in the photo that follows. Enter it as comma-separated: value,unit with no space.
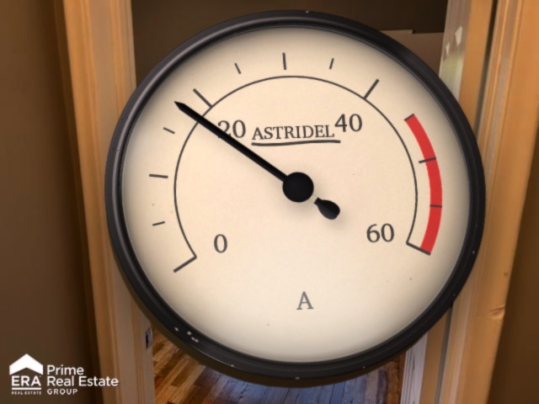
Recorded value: 17.5,A
